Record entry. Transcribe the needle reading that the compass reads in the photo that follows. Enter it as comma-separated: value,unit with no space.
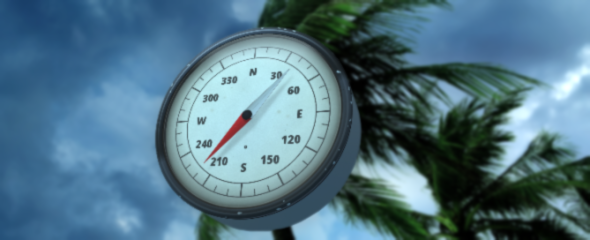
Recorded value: 220,°
